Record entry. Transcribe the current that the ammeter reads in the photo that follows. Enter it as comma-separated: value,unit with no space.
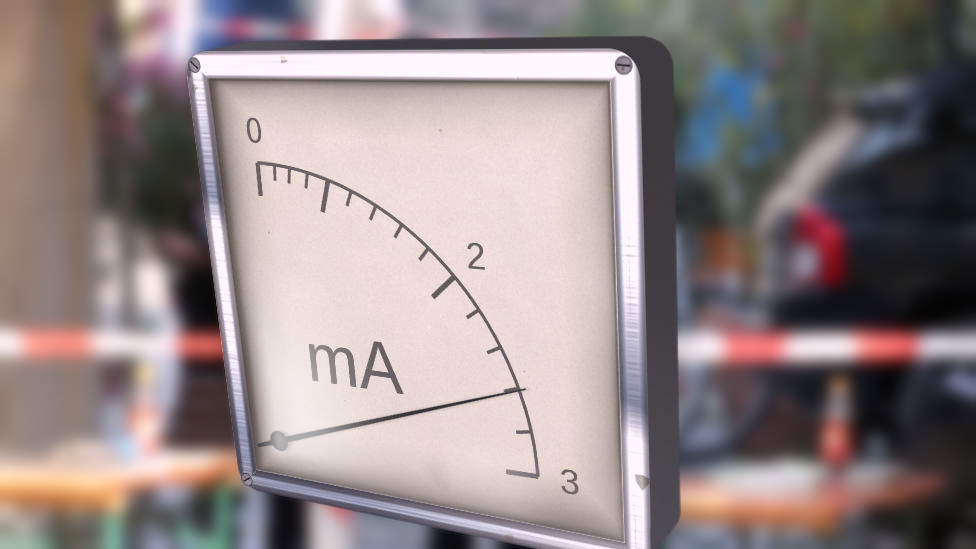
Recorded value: 2.6,mA
